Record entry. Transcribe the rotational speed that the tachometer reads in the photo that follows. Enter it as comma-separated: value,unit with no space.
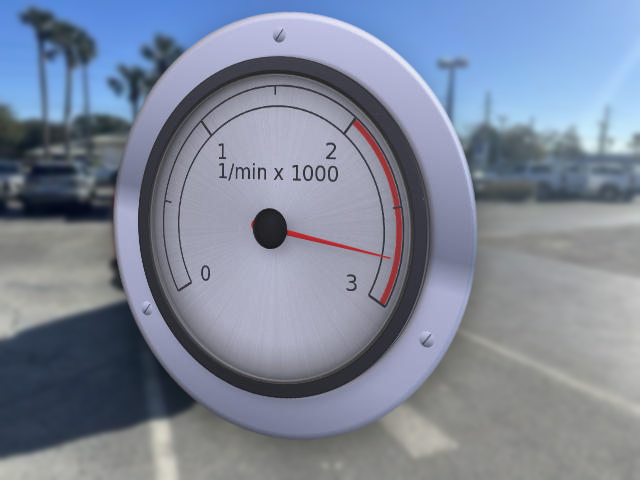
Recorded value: 2750,rpm
